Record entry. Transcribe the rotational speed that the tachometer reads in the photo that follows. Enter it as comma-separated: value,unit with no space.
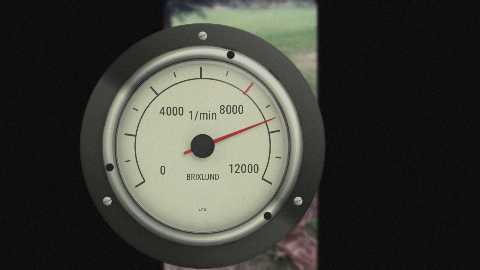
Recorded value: 9500,rpm
